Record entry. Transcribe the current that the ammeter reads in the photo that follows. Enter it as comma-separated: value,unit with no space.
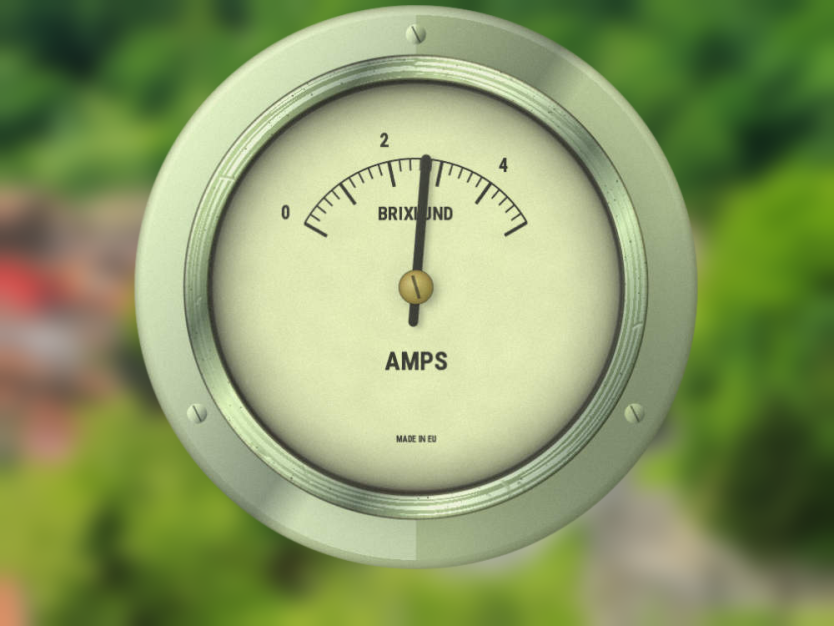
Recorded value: 2.7,A
